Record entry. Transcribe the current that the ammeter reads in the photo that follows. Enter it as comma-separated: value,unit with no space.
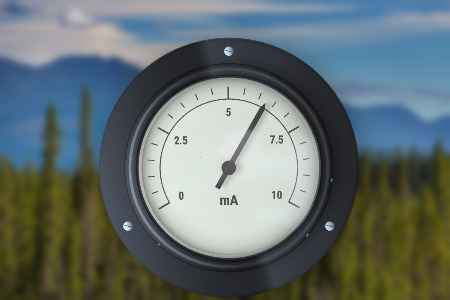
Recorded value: 6.25,mA
